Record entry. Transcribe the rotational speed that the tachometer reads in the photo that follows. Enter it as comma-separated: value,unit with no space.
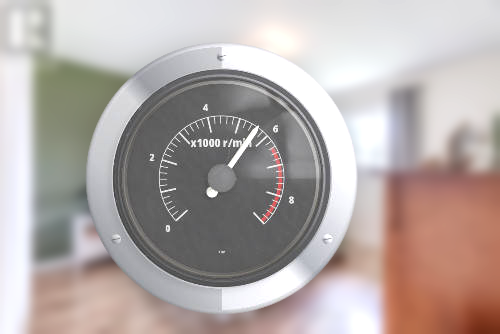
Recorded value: 5600,rpm
